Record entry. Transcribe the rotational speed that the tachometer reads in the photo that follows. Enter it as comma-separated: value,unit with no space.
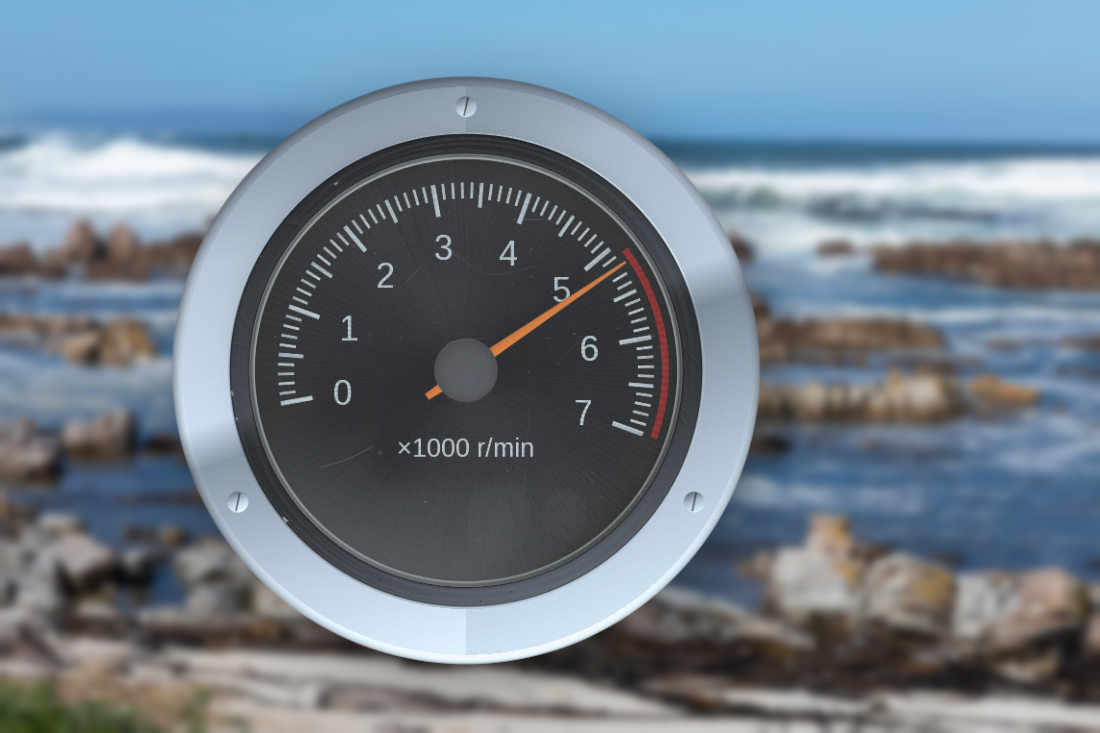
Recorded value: 5200,rpm
